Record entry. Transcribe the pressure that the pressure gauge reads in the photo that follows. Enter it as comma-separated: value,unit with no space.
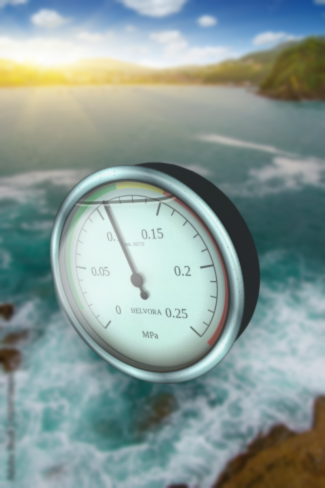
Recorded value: 0.11,MPa
